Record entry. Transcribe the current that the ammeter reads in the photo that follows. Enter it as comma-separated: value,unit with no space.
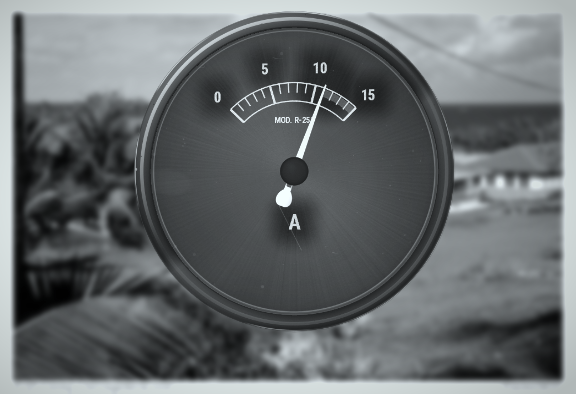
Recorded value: 11,A
